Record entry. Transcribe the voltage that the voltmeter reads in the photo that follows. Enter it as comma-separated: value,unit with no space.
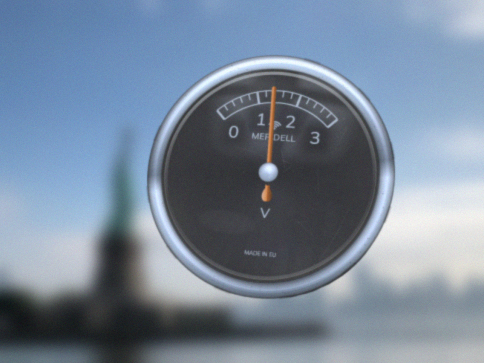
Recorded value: 1.4,V
